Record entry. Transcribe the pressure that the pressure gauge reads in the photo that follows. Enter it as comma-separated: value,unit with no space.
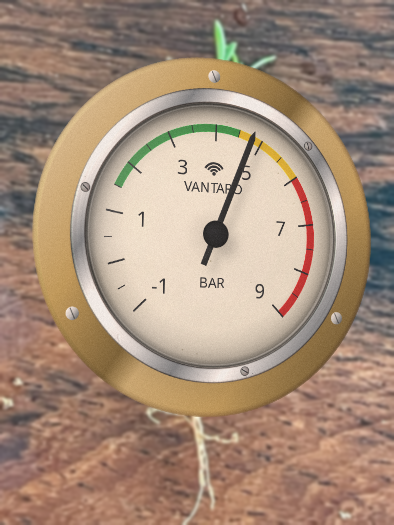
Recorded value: 4.75,bar
